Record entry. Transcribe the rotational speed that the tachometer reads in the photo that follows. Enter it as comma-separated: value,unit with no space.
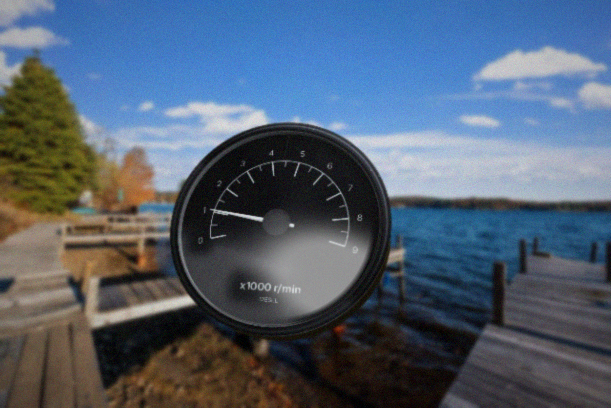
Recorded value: 1000,rpm
